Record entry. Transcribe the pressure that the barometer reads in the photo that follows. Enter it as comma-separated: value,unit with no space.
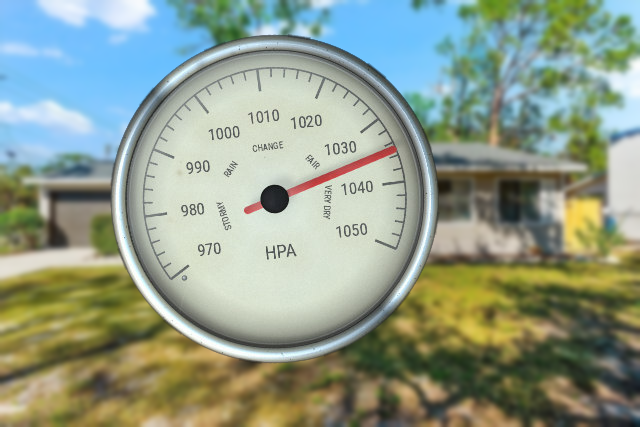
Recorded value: 1035,hPa
